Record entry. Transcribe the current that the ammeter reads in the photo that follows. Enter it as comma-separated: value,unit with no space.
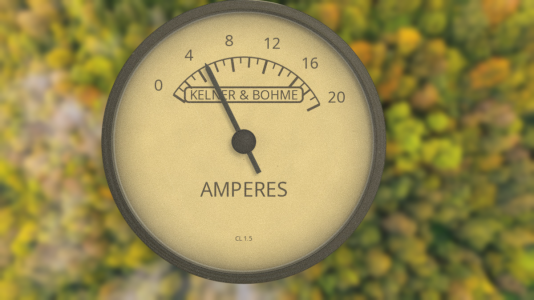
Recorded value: 5,A
